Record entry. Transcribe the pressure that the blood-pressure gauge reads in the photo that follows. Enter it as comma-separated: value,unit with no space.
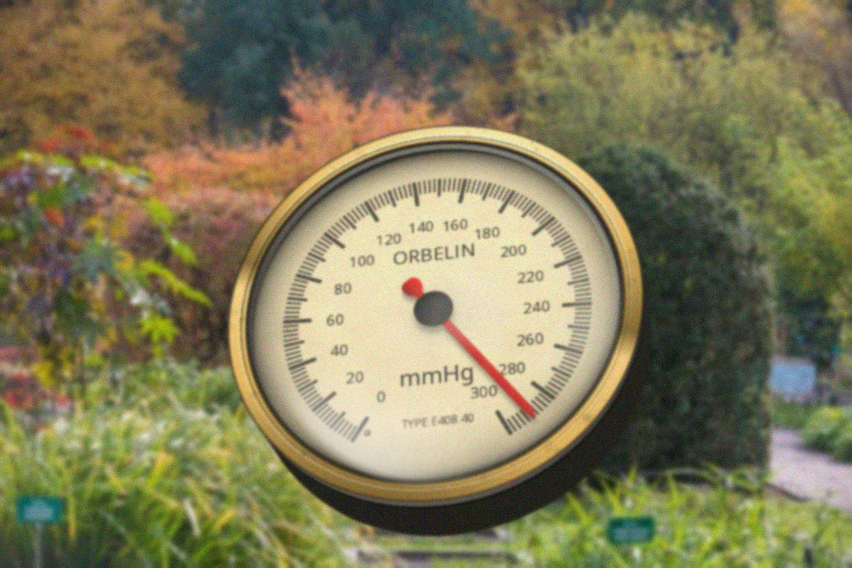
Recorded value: 290,mmHg
